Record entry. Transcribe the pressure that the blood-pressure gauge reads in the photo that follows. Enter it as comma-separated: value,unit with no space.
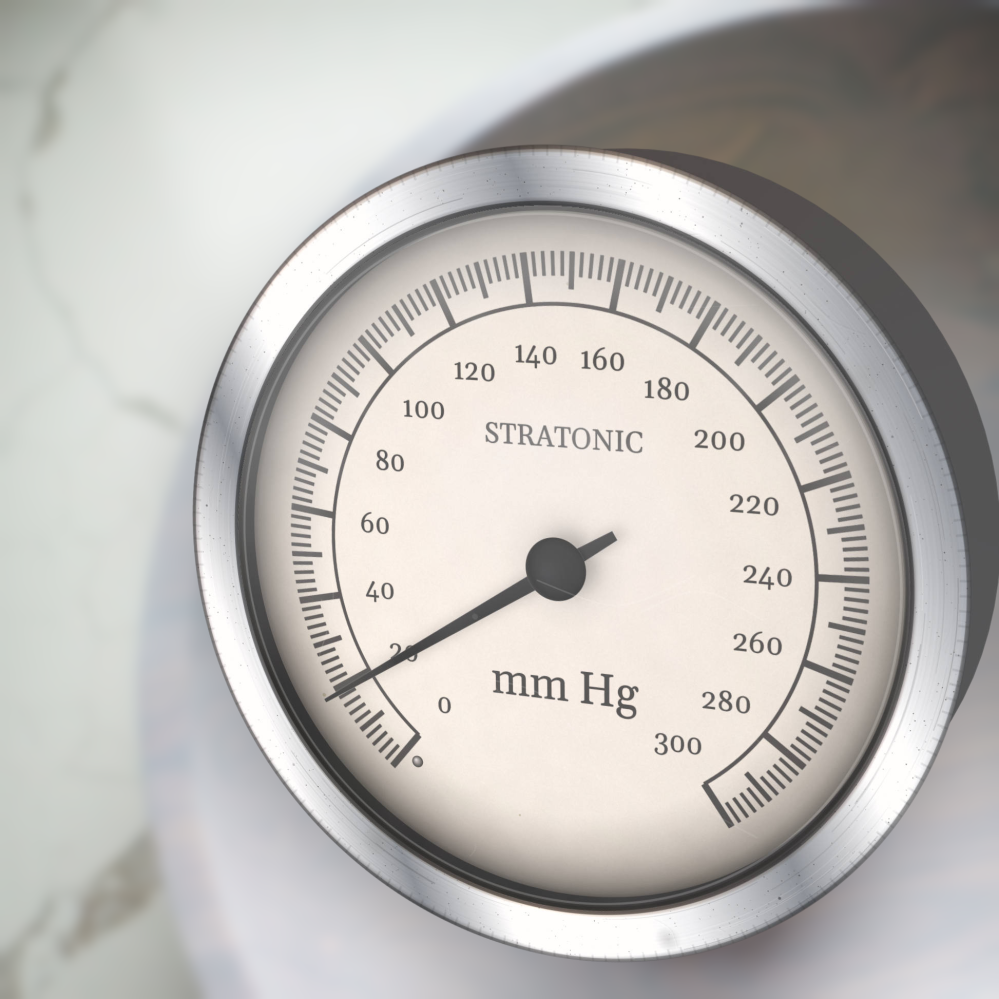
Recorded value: 19,mmHg
